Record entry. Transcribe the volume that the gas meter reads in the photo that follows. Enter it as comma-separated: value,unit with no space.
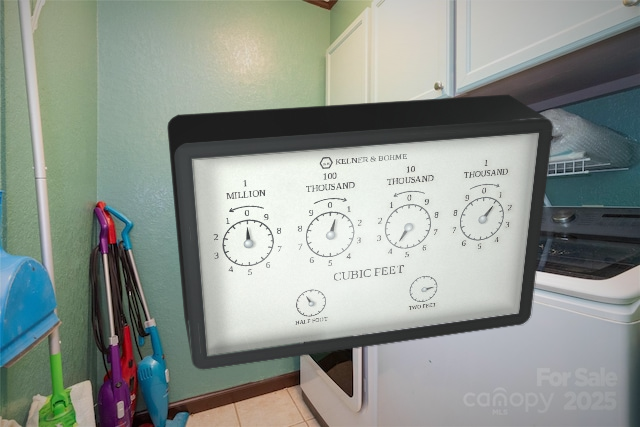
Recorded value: 4100,ft³
